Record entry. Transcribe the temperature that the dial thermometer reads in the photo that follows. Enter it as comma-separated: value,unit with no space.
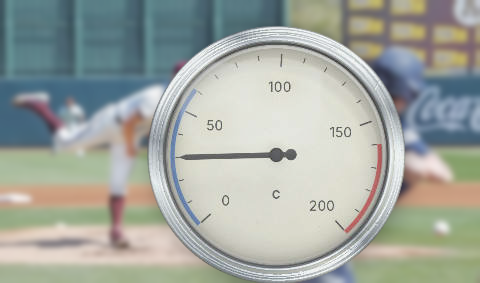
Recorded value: 30,°C
